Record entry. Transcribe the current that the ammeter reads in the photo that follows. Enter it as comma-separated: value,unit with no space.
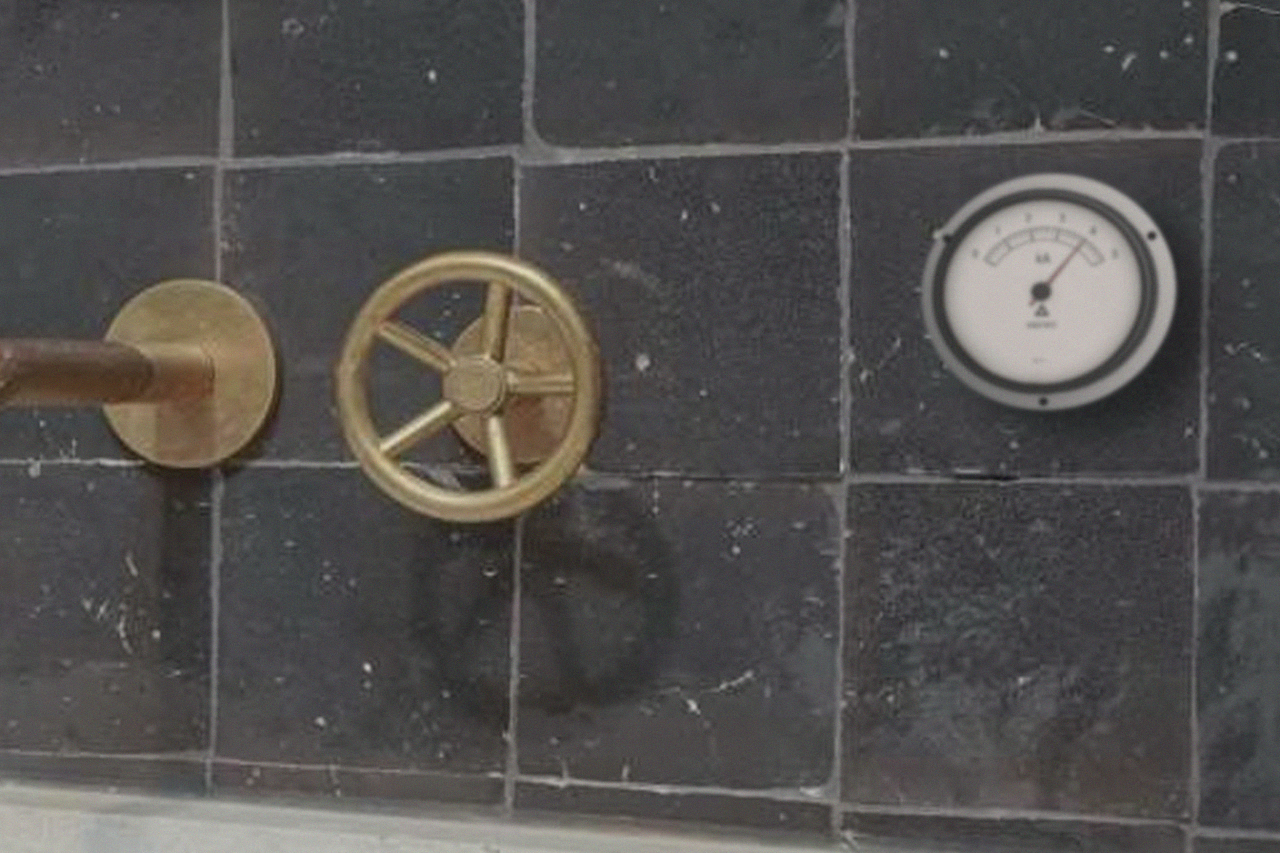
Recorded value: 4,kA
